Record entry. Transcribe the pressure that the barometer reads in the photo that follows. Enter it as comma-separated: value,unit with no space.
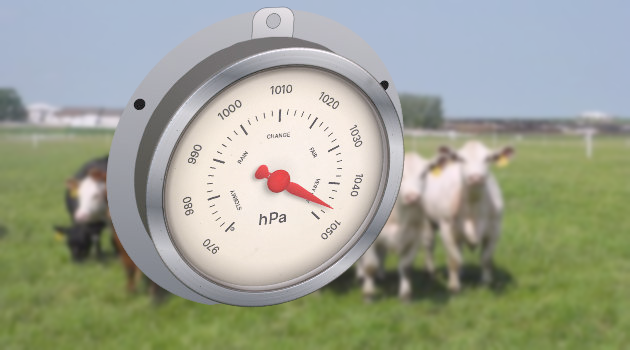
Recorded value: 1046,hPa
